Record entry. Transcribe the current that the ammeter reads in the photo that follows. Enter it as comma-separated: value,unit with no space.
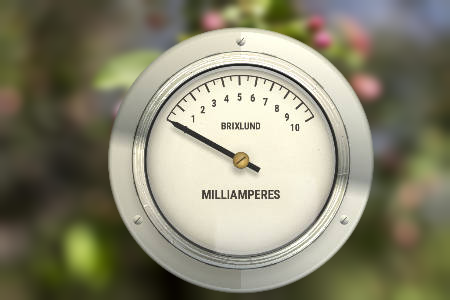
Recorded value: 0,mA
